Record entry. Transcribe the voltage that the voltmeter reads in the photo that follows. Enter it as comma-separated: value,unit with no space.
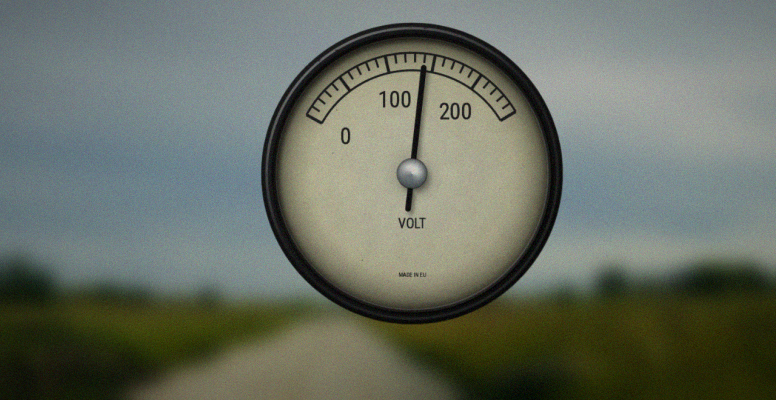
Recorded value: 140,V
